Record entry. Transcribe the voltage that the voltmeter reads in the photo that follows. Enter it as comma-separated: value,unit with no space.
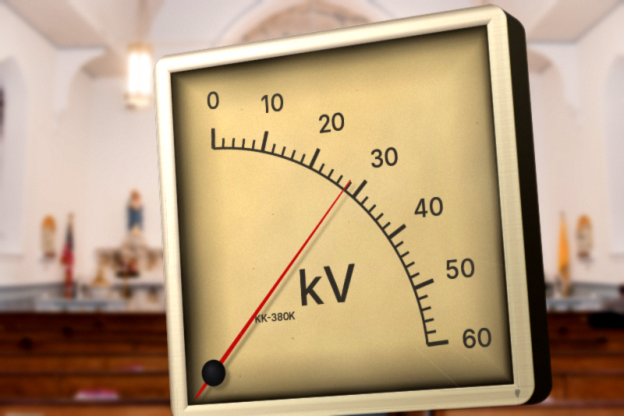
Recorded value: 28,kV
